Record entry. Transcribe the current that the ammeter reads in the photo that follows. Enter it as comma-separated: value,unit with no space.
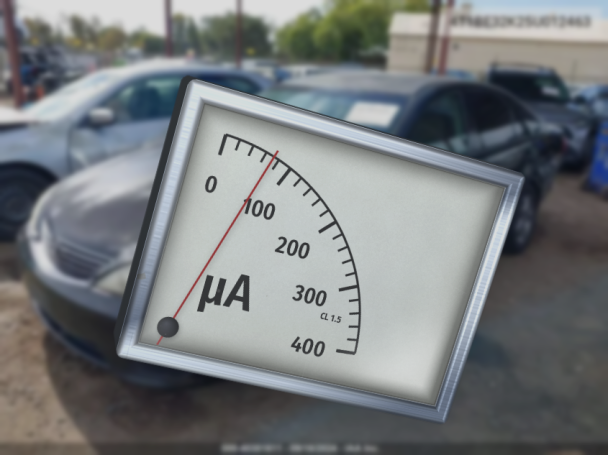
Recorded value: 70,µA
